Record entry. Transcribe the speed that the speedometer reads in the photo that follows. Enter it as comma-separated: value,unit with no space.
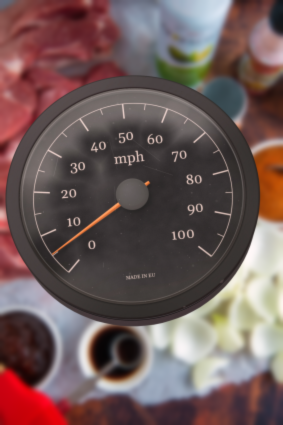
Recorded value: 5,mph
